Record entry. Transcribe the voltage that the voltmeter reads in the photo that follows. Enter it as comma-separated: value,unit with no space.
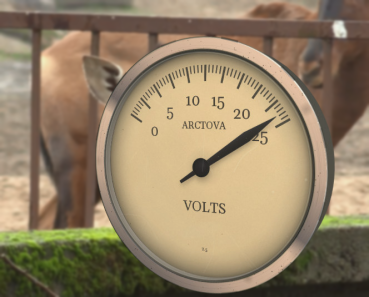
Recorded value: 24,V
